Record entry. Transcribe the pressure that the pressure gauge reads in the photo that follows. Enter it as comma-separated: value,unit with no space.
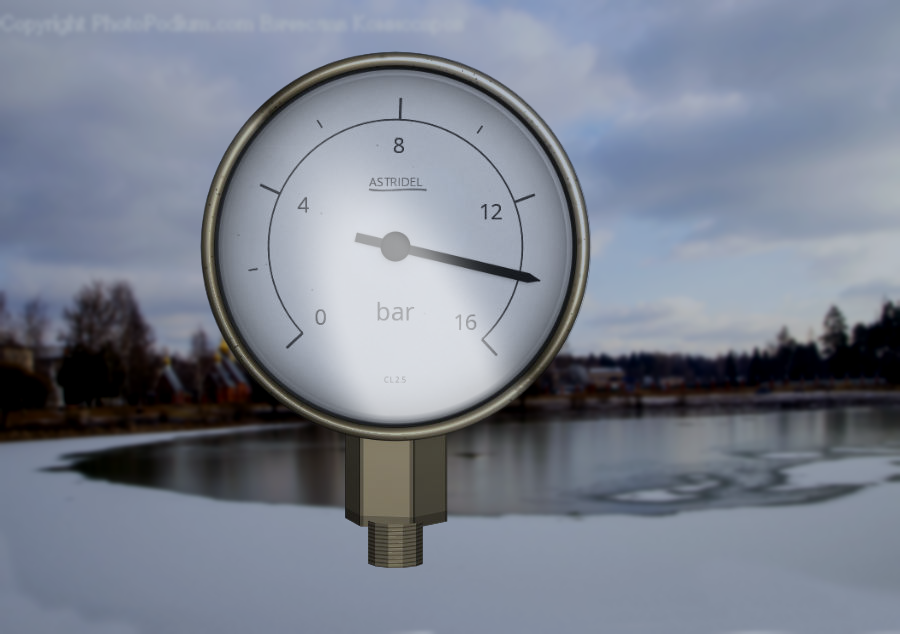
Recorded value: 14,bar
